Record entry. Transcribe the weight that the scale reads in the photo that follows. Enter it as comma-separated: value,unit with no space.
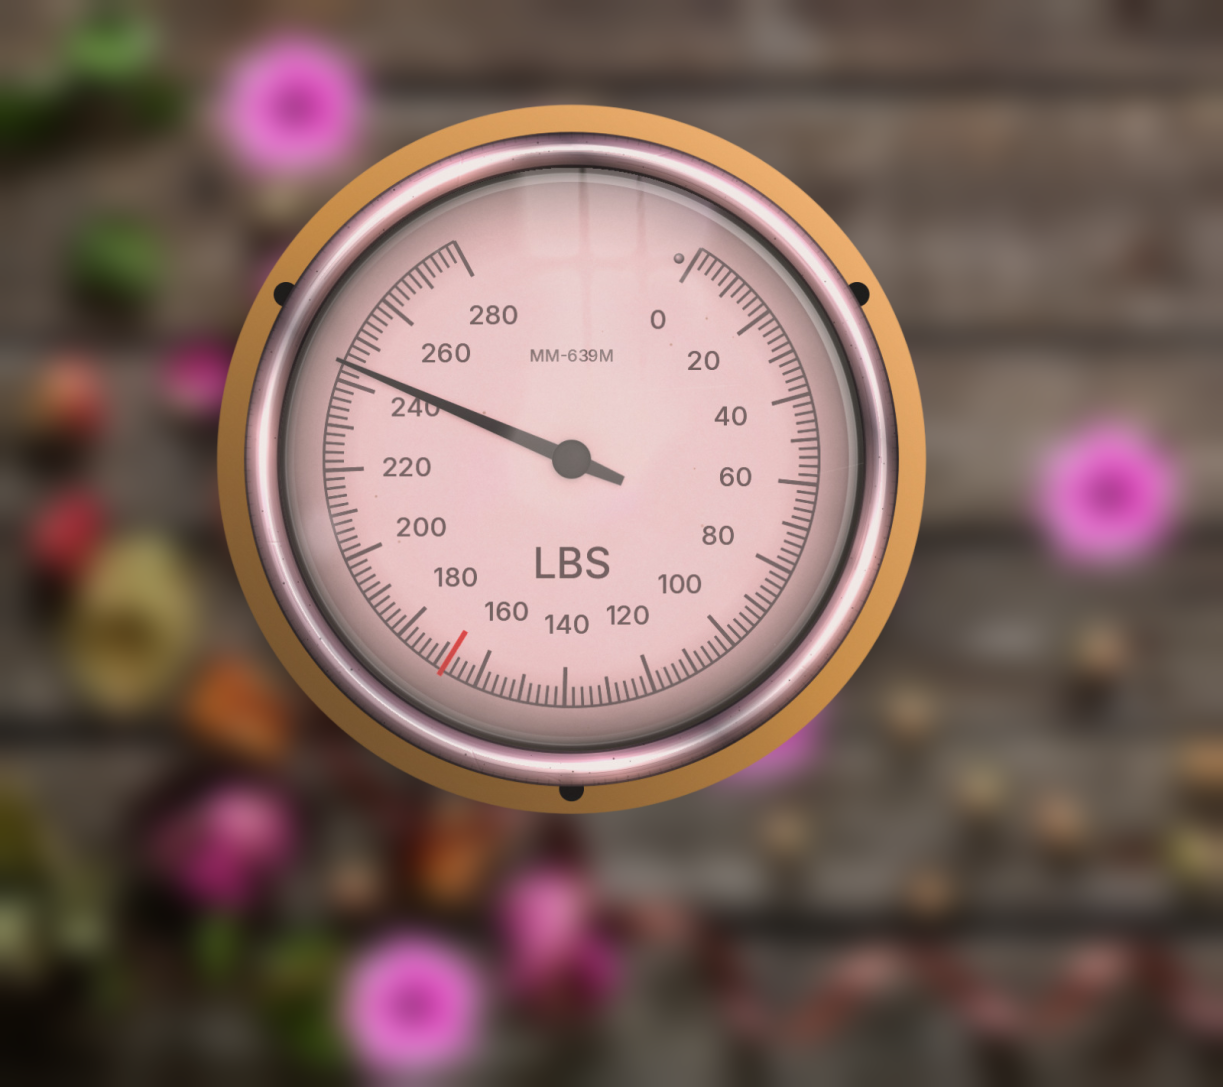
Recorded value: 244,lb
